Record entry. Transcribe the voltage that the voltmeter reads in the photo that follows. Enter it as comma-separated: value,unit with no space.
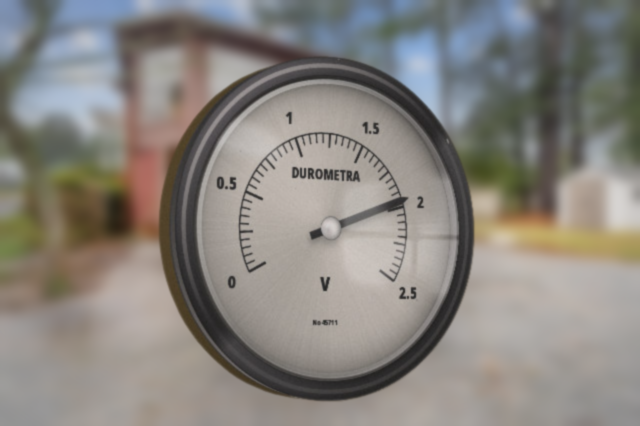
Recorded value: 1.95,V
